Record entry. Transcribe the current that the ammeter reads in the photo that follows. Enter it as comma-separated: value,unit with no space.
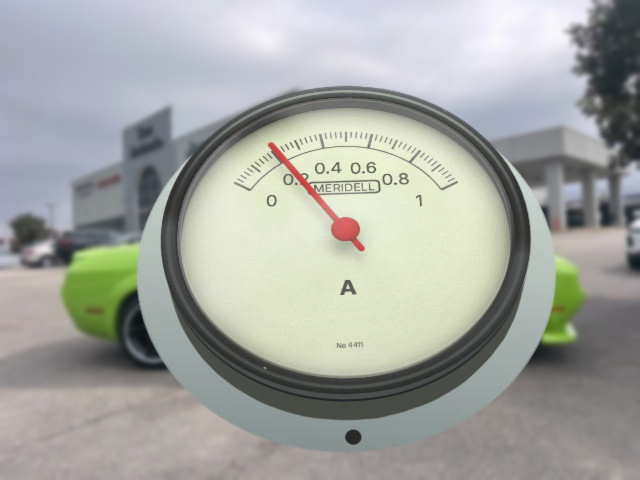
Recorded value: 0.2,A
